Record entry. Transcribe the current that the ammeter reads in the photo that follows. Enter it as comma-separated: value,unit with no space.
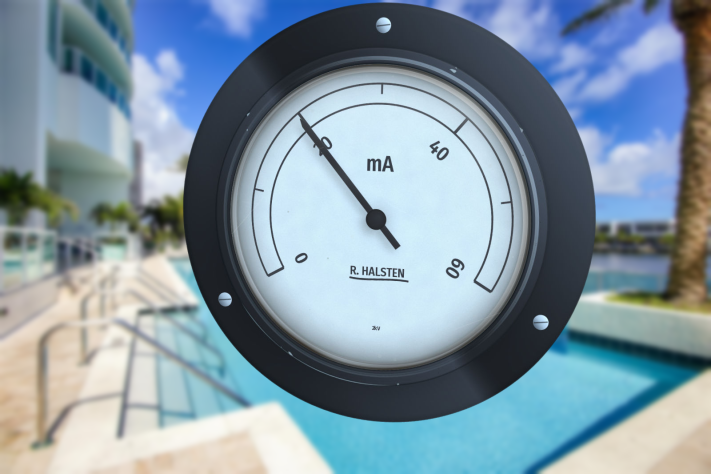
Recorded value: 20,mA
